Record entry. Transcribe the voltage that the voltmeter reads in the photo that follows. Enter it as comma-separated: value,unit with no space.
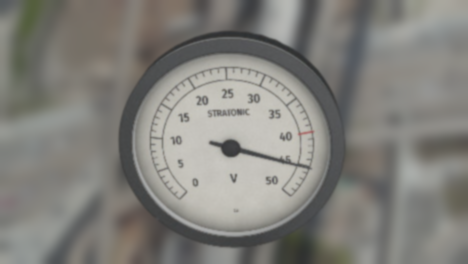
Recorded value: 45,V
